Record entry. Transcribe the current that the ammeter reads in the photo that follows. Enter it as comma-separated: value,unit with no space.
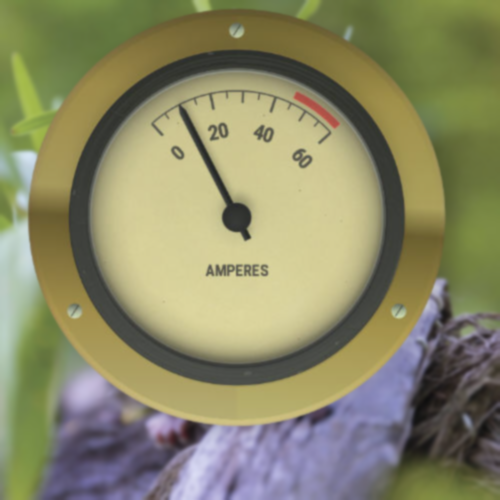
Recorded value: 10,A
